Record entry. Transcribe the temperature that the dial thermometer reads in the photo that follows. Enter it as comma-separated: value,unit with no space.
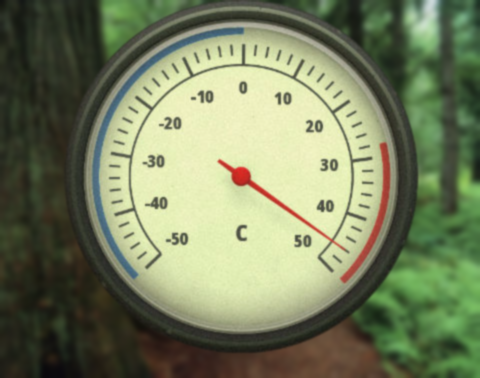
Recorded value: 46,°C
